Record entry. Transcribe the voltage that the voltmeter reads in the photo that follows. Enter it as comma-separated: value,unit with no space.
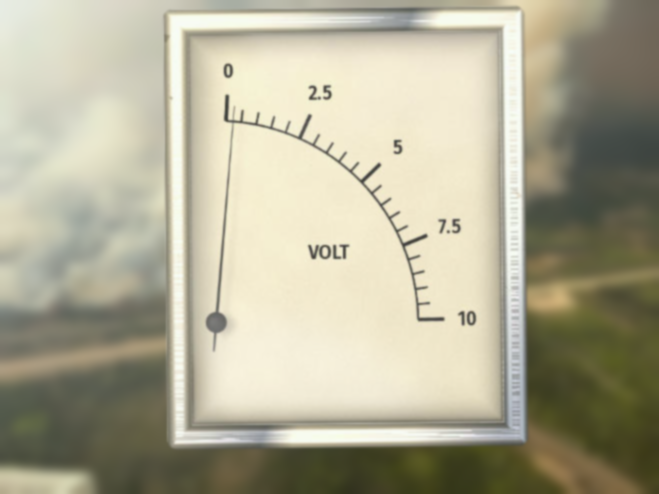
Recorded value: 0.25,V
